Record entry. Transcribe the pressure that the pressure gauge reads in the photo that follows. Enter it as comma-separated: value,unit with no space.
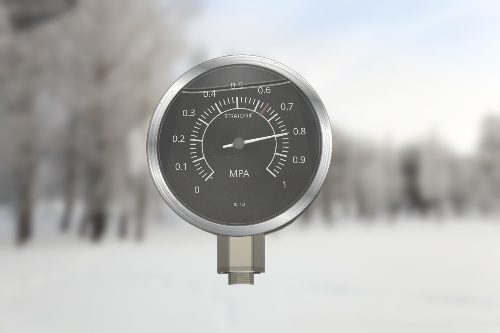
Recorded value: 0.8,MPa
